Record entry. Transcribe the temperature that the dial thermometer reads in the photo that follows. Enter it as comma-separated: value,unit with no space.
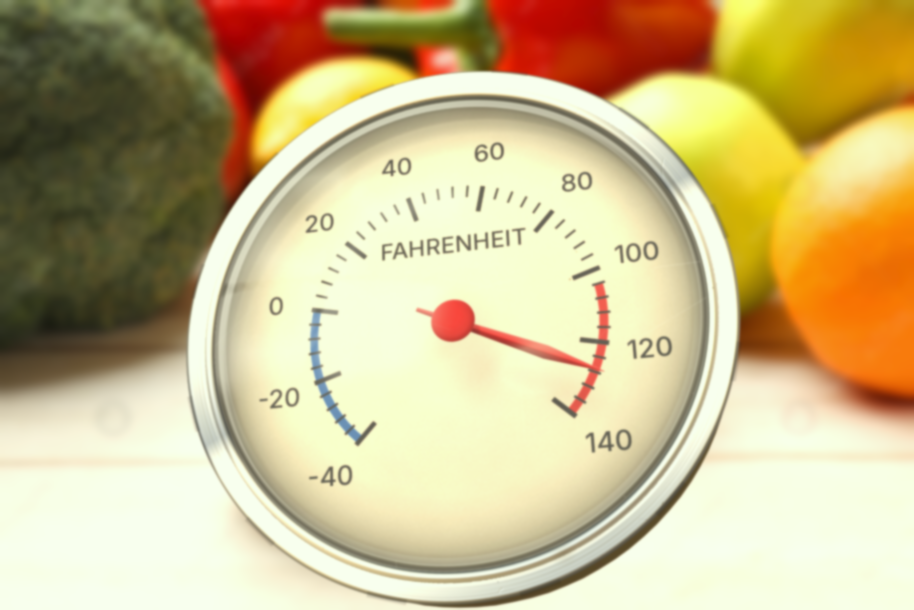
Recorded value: 128,°F
